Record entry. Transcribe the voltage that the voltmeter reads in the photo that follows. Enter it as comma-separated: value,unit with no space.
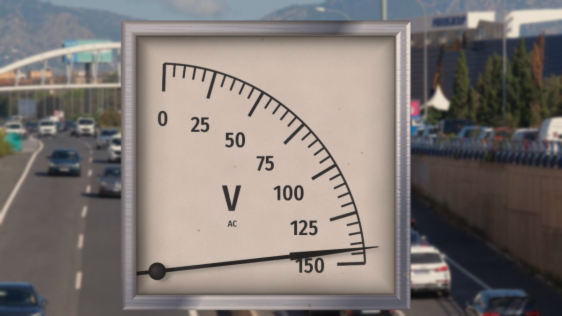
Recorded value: 142.5,V
